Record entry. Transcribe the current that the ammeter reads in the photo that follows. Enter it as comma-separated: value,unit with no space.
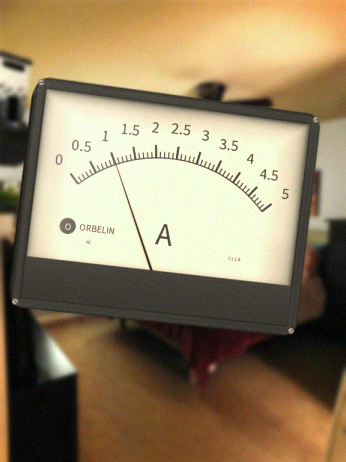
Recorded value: 1,A
